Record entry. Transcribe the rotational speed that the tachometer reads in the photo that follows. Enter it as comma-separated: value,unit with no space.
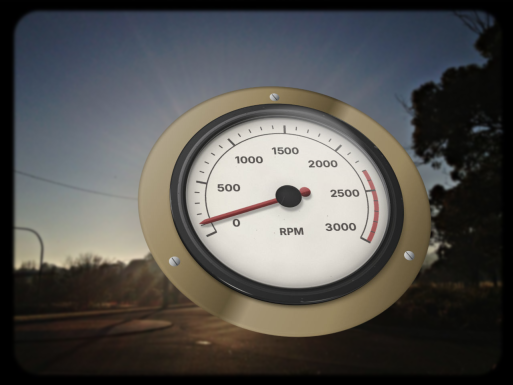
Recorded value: 100,rpm
